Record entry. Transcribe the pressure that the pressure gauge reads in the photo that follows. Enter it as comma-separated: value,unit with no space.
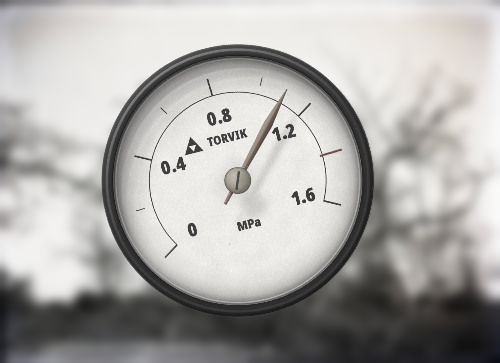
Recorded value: 1.1,MPa
